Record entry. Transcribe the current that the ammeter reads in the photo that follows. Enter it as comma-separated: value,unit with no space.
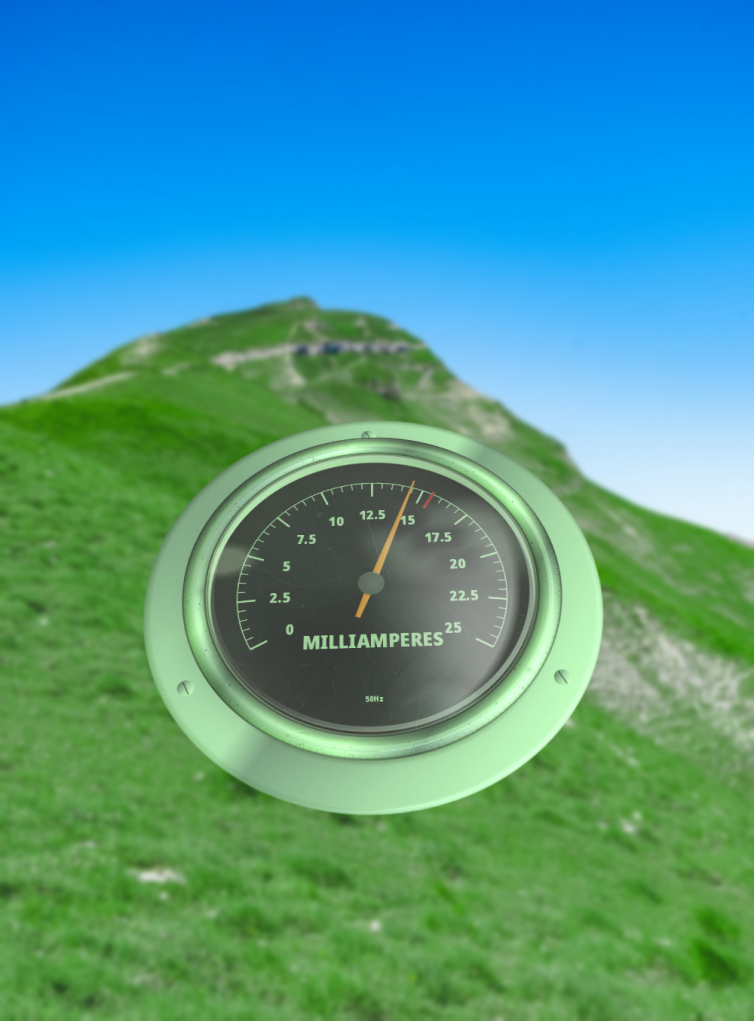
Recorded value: 14.5,mA
